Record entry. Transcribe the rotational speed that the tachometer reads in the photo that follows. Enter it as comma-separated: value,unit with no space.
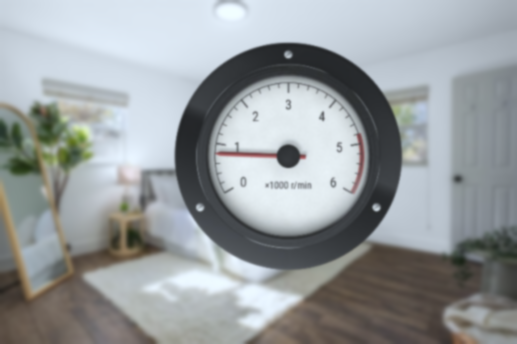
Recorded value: 800,rpm
